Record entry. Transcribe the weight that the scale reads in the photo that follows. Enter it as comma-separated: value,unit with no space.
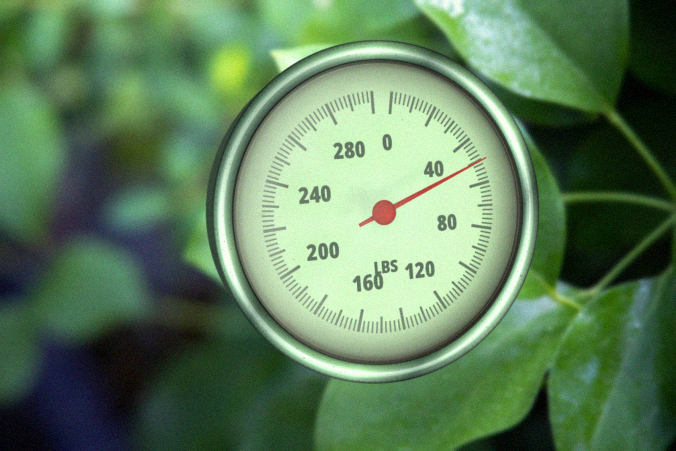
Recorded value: 50,lb
